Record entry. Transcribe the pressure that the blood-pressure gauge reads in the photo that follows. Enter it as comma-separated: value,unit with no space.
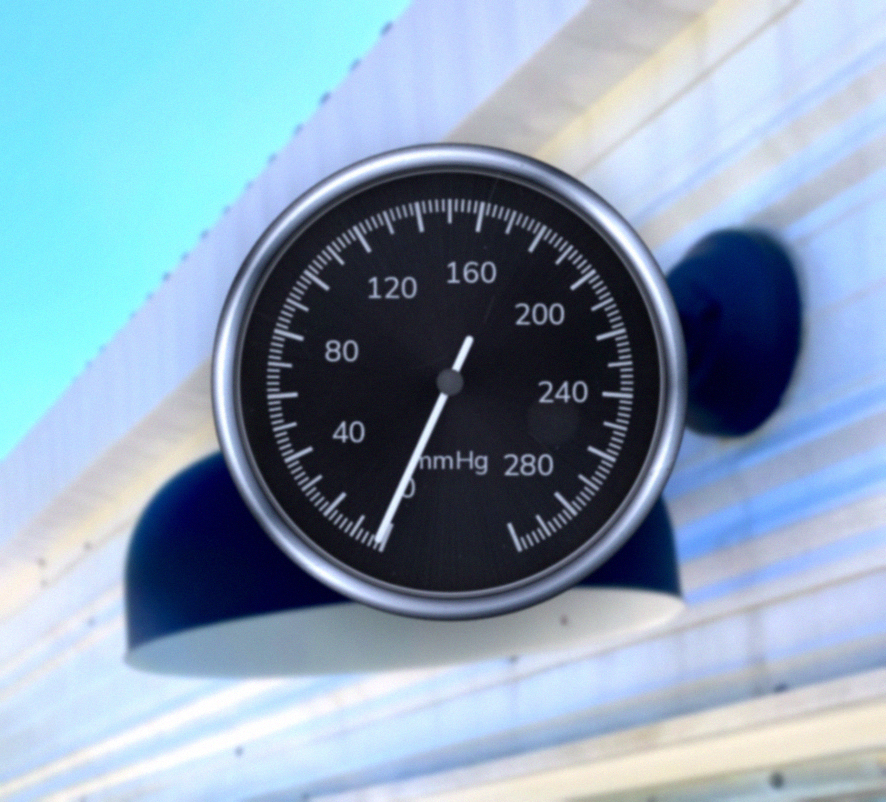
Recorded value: 2,mmHg
